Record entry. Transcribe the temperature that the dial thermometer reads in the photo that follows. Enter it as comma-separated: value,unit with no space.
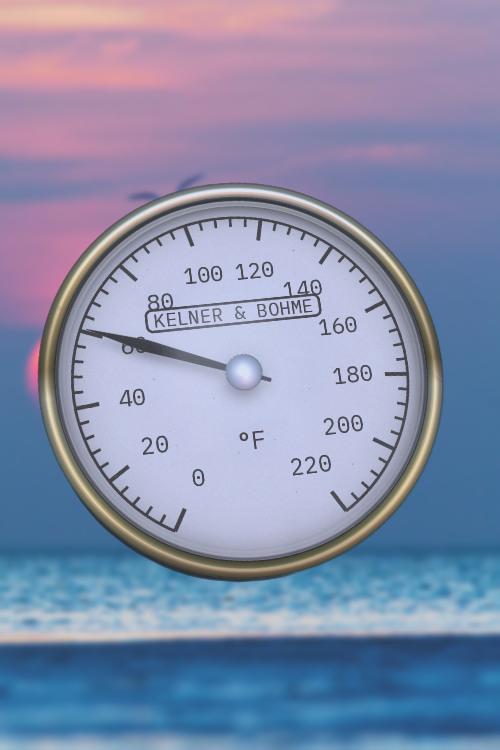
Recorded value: 60,°F
